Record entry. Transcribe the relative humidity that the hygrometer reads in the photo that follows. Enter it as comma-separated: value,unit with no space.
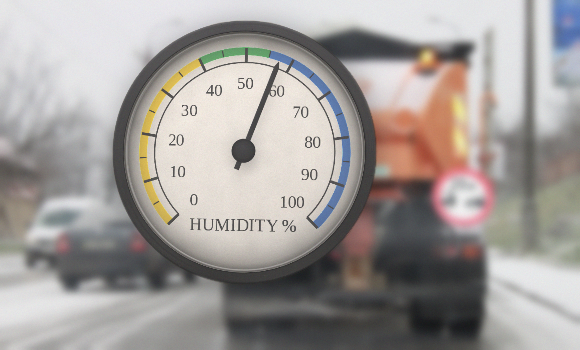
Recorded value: 57.5,%
